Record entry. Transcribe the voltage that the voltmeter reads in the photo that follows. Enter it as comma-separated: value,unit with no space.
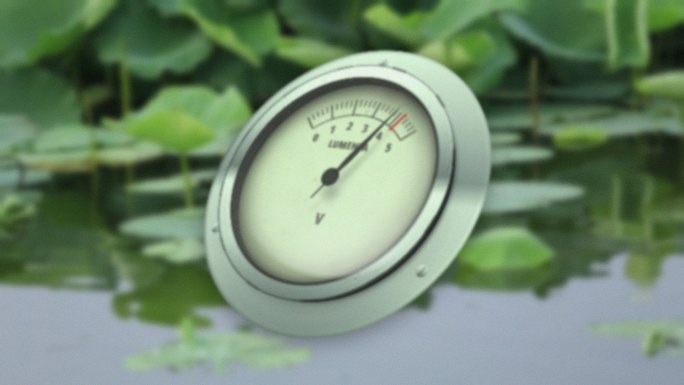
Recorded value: 4,V
